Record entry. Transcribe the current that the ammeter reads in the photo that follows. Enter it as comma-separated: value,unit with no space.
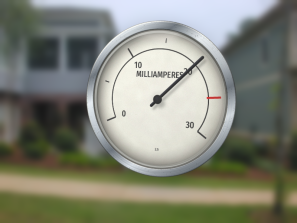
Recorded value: 20,mA
